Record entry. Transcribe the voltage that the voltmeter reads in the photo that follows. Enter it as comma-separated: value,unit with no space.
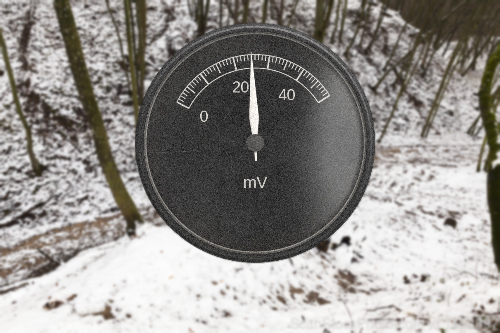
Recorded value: 25,mV
